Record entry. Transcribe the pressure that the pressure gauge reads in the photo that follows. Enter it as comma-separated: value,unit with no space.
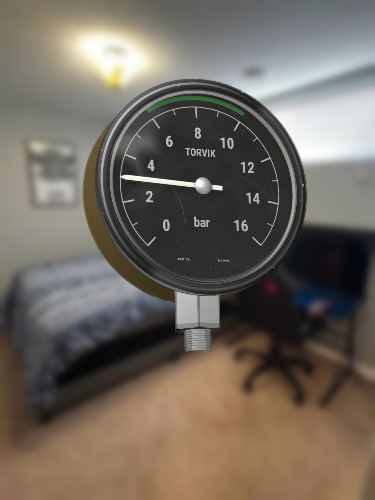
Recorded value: 3,bar
